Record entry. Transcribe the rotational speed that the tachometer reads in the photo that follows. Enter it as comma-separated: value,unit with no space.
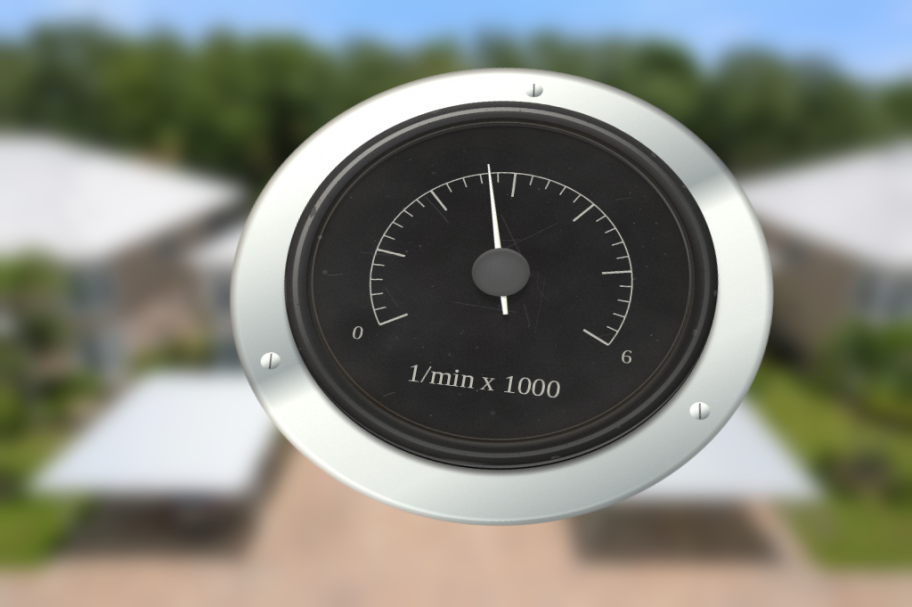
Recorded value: 2700,rpm
